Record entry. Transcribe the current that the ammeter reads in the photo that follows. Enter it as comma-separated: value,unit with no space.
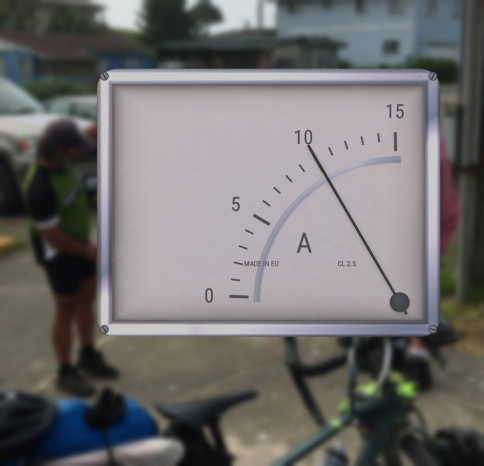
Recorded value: 10,A
